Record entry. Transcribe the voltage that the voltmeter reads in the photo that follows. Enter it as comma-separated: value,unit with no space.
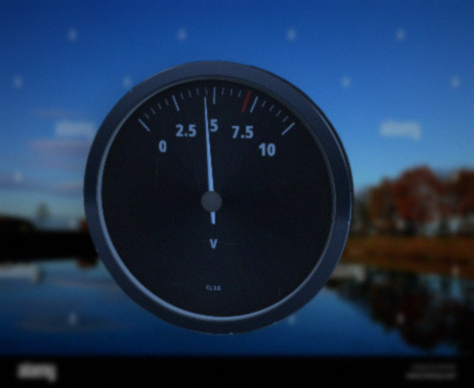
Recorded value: 4.5,V
